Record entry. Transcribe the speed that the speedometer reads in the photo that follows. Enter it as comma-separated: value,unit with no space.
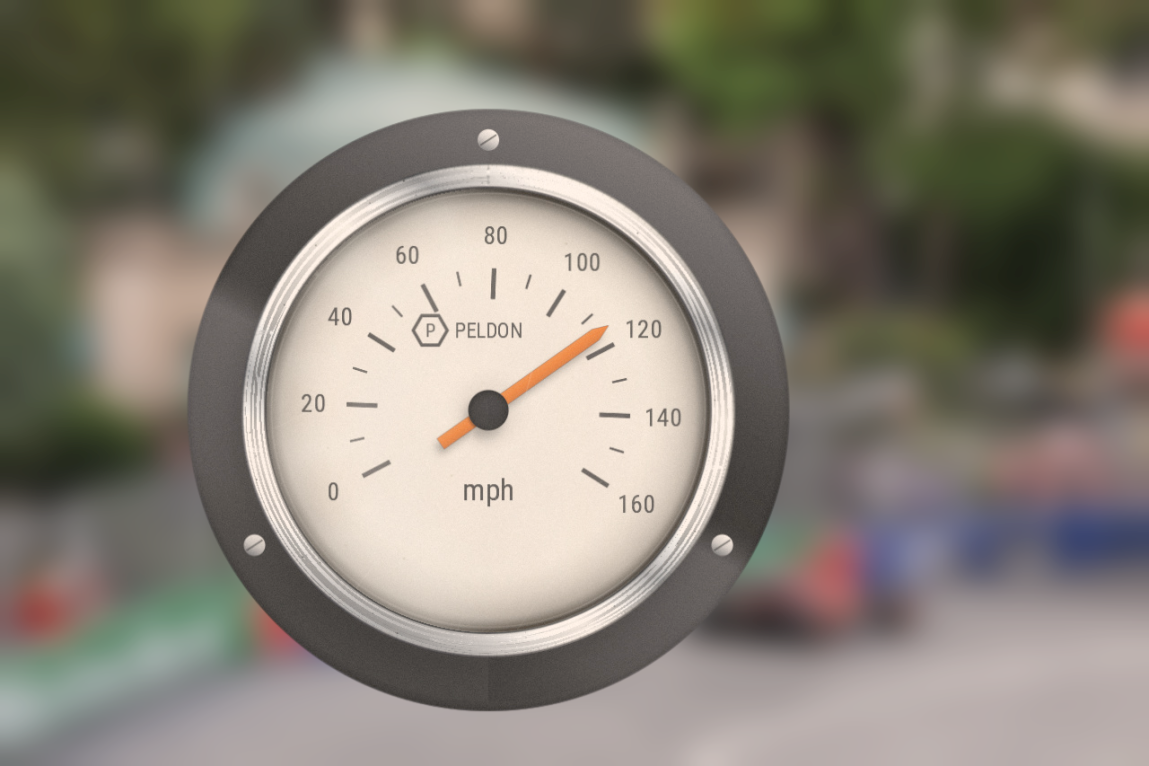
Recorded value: 115,mph
